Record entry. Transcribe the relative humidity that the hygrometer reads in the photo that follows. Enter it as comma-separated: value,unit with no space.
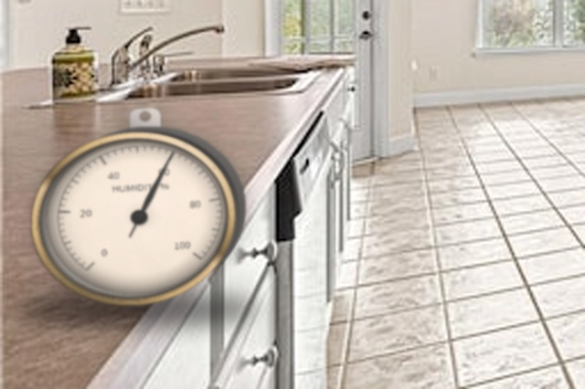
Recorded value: 60,%
